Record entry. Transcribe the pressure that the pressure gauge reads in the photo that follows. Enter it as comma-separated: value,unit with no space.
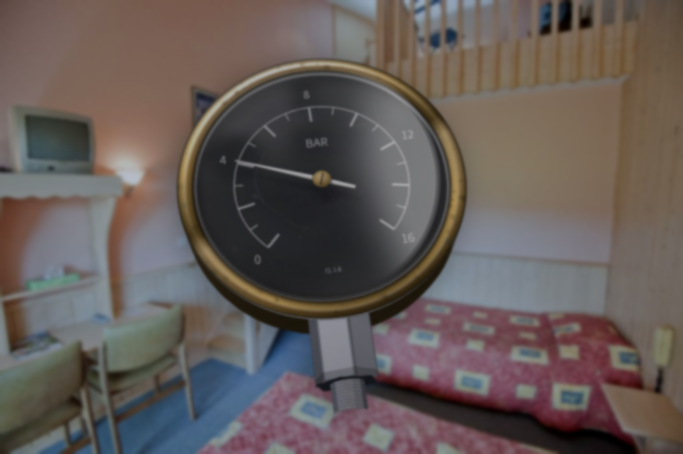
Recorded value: 4,bar
